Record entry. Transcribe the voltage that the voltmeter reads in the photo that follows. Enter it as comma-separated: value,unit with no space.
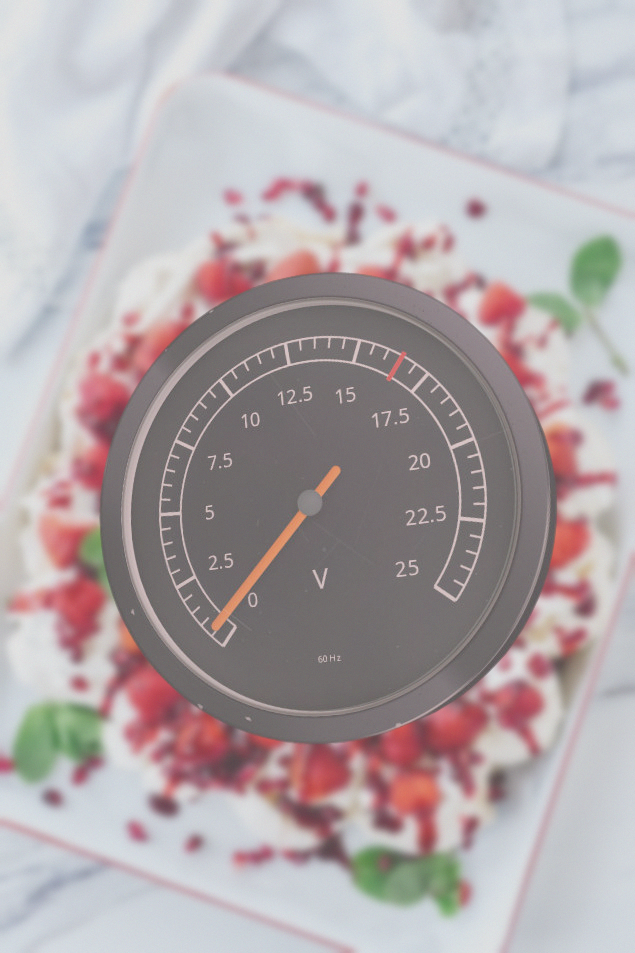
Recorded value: 0.5,V
